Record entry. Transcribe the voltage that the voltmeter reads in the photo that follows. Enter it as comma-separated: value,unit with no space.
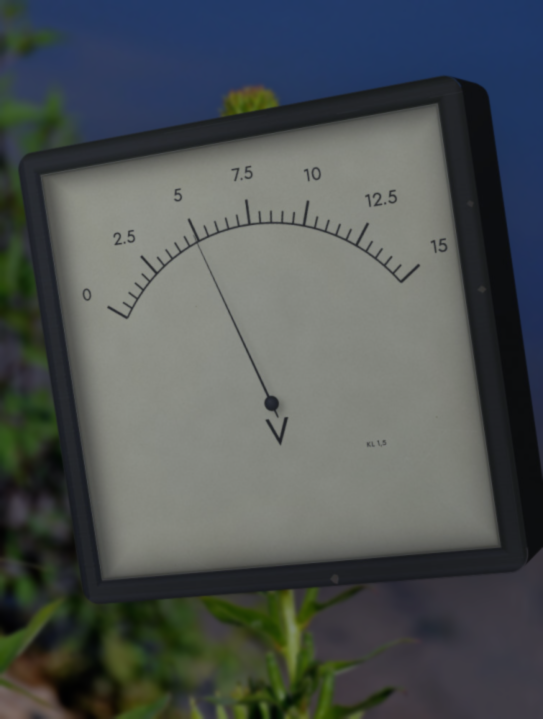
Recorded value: 5,V
